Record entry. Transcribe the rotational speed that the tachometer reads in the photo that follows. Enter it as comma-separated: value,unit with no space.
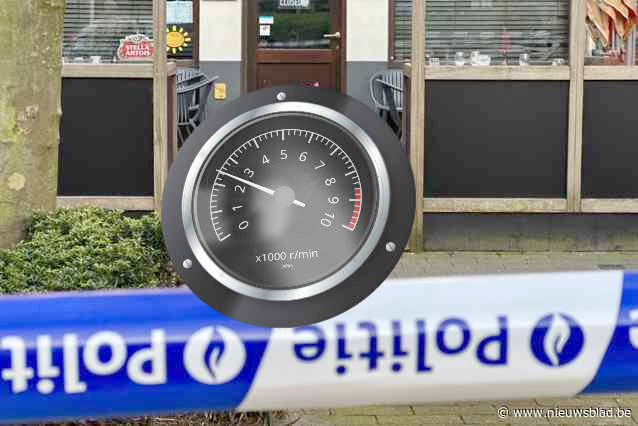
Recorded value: 2400,rpm
